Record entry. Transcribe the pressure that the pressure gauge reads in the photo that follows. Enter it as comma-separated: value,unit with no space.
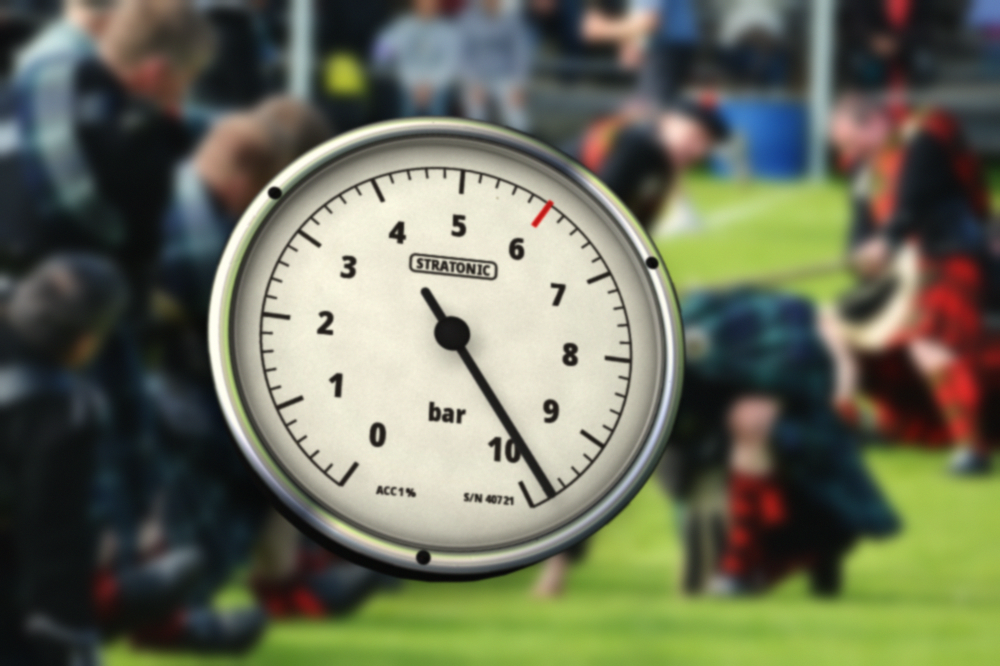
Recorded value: 9.8,bar
